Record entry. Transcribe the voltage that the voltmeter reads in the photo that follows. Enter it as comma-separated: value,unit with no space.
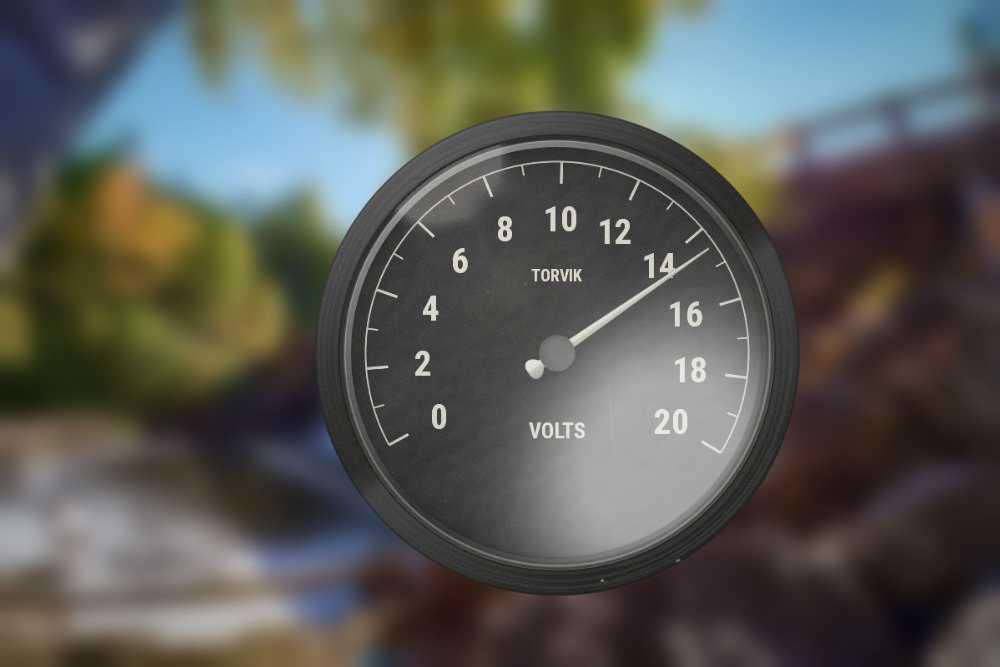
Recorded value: 14.5,V
